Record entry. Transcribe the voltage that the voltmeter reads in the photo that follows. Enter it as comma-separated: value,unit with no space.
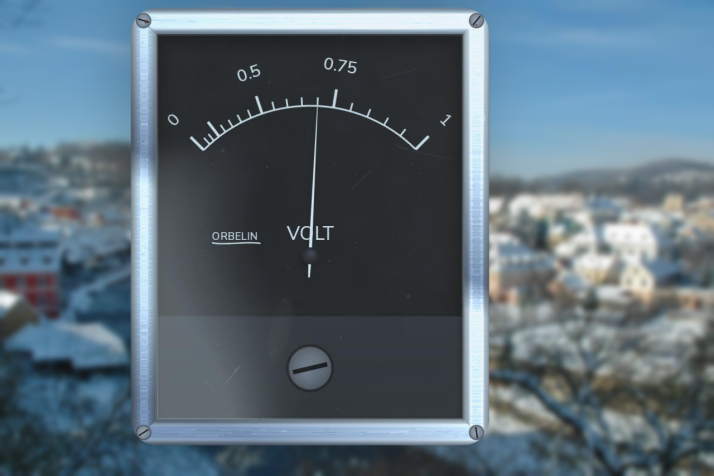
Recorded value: 0.7,V
